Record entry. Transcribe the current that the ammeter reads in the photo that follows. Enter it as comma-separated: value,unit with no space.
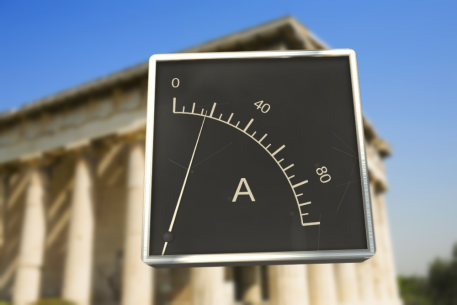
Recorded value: 17.5,A
